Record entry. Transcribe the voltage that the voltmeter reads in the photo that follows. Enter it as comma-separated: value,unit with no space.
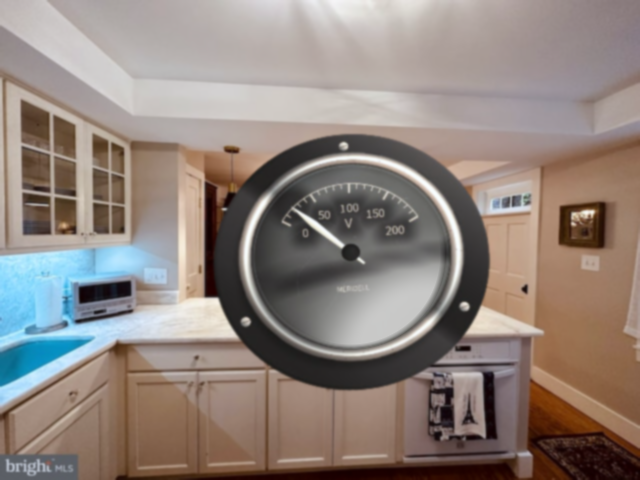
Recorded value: 20,V
